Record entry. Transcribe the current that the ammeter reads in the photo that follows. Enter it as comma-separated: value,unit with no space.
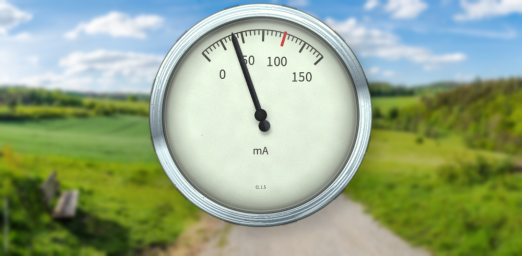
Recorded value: 40,mA
